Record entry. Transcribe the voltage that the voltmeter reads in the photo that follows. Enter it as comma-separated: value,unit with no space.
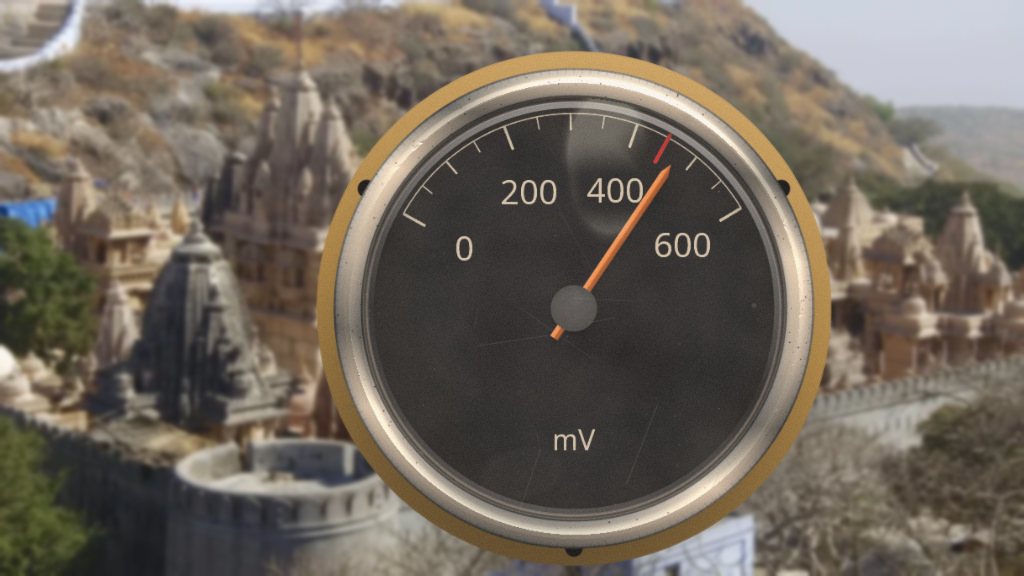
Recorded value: 475,mV
